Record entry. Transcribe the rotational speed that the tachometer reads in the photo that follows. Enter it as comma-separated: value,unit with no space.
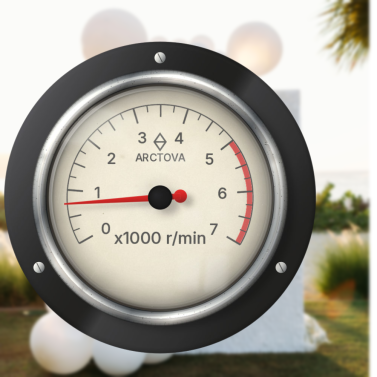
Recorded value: 750,rpm
